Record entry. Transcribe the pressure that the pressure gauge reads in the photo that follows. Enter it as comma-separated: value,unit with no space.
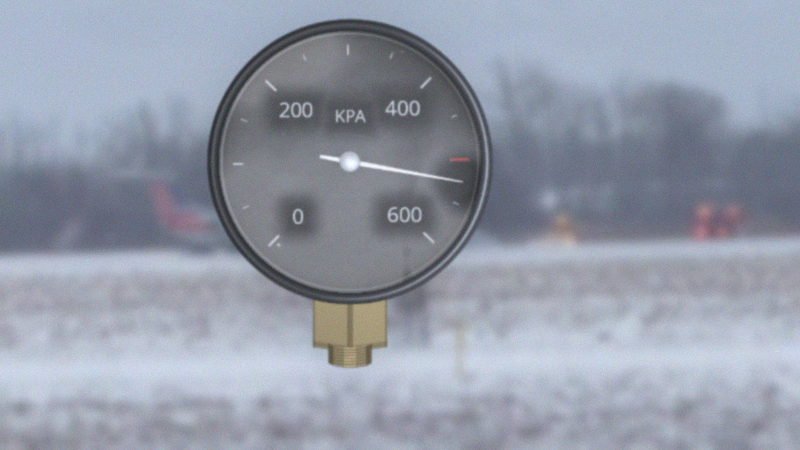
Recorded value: 525,kPa
